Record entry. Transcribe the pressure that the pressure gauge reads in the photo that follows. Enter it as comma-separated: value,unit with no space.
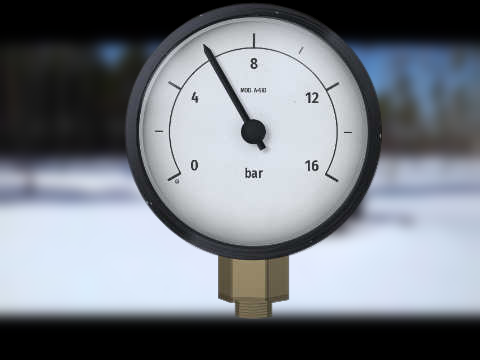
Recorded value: 6,bar
